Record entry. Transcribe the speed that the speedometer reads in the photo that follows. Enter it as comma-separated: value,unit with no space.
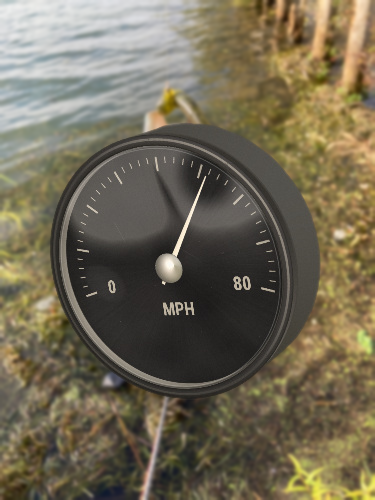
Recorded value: 52,mph
